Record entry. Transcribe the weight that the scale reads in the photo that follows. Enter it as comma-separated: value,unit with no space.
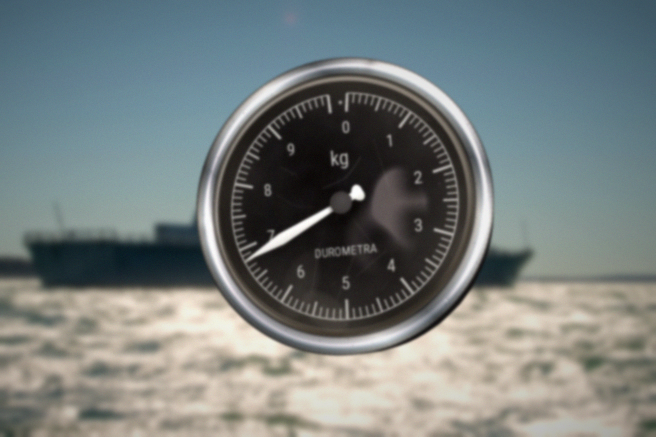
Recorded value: 6.8,kg
